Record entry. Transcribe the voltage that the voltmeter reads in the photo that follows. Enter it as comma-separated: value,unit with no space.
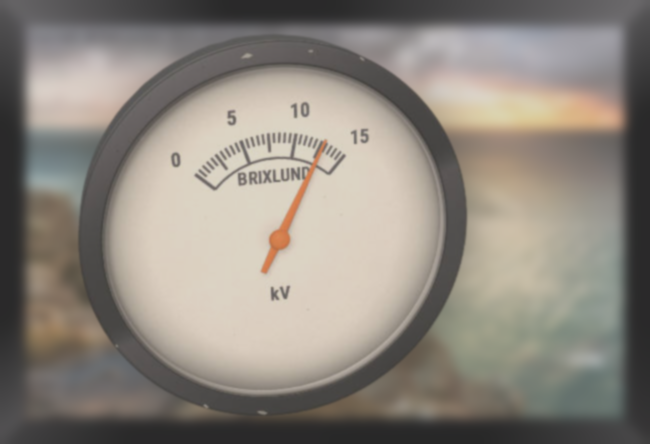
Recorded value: 12.5,kV
